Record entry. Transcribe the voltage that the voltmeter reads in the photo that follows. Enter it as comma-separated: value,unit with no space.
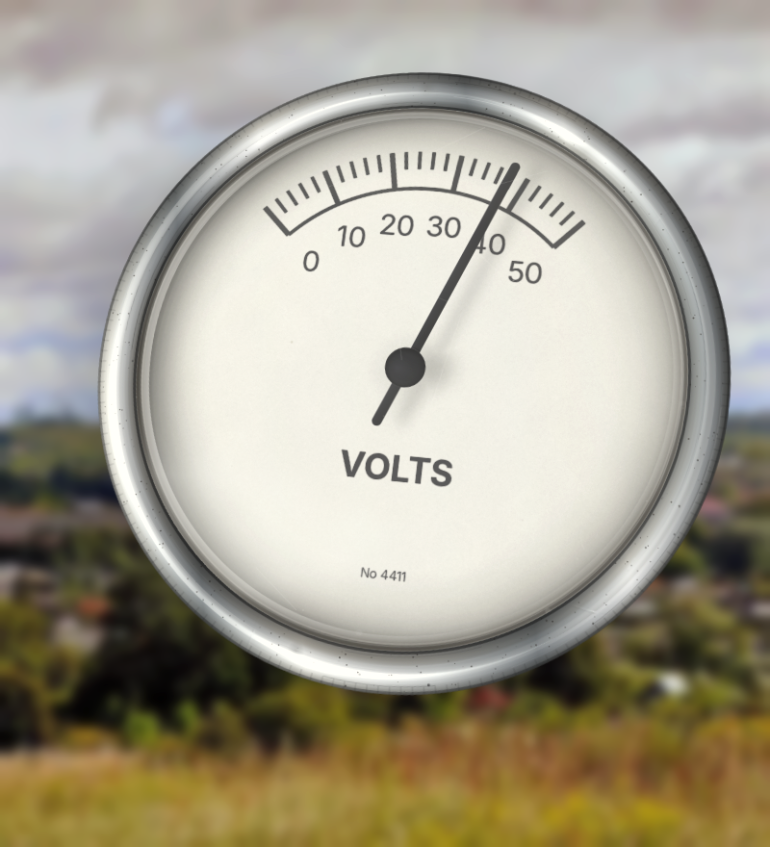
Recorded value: 38,V
